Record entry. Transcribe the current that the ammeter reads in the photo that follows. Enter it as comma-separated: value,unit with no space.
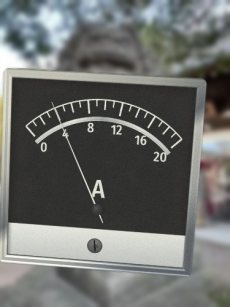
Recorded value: 4,A
